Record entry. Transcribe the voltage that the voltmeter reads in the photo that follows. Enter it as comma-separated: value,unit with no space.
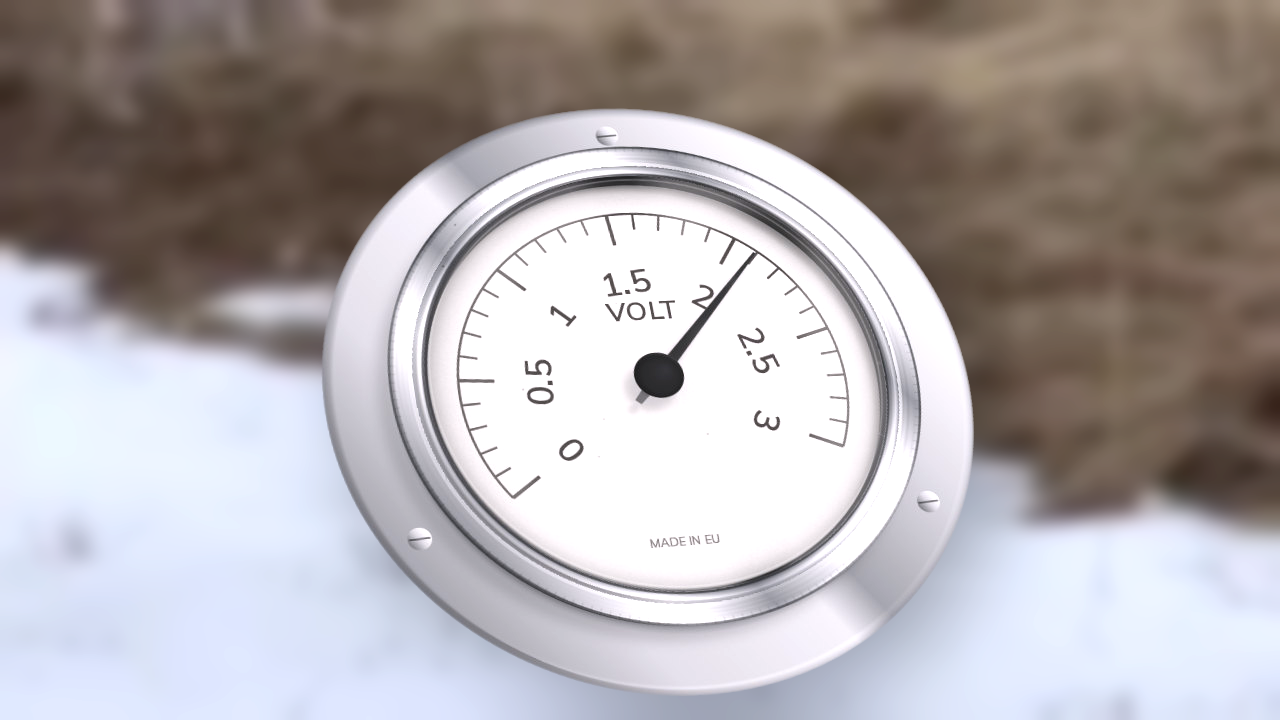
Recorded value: 2.1,V
